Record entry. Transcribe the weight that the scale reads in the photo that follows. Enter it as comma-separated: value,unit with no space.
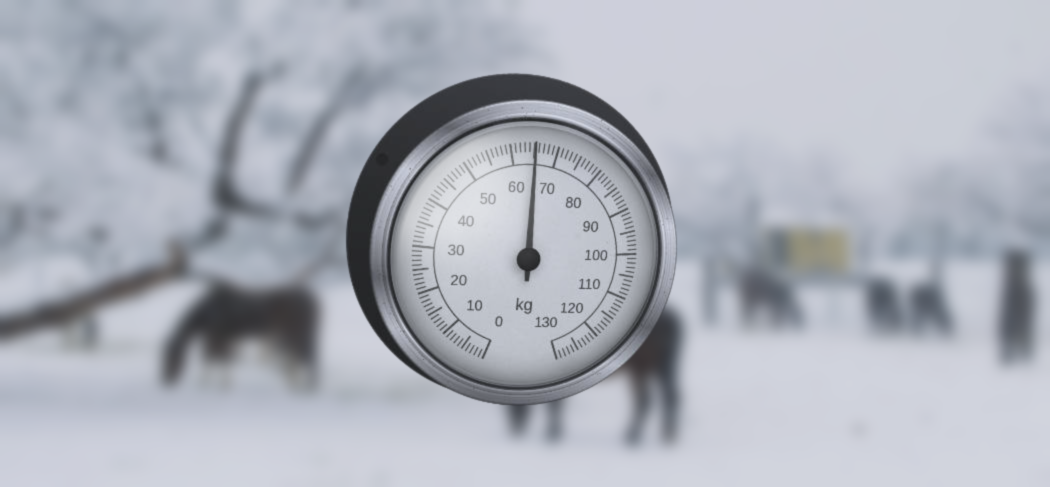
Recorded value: 65,kg
